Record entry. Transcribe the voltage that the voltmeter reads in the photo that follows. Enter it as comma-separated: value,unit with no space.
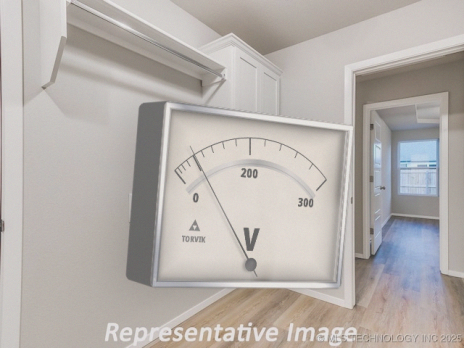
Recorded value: 100,V
